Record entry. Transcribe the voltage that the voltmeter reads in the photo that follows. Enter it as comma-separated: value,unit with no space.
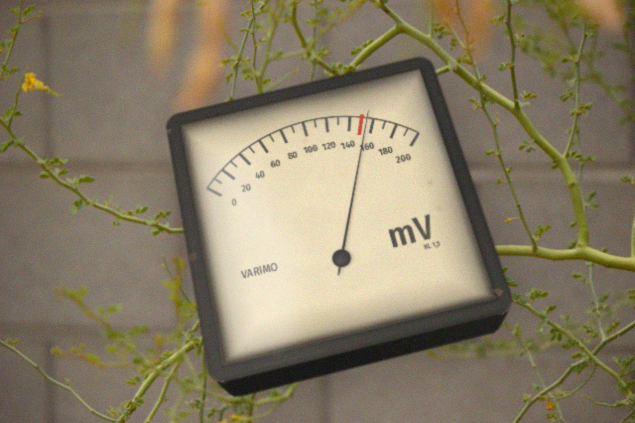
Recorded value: 155,mV
